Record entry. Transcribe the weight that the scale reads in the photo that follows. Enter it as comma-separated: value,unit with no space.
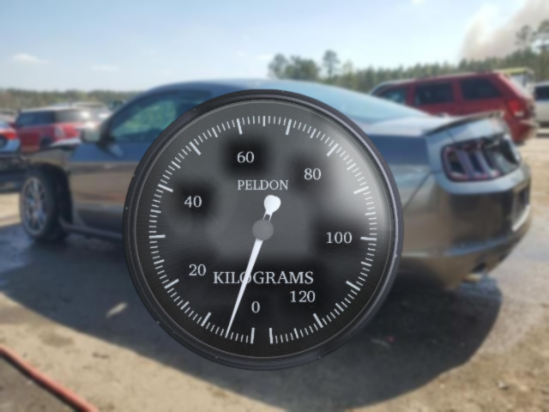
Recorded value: 5,kg
